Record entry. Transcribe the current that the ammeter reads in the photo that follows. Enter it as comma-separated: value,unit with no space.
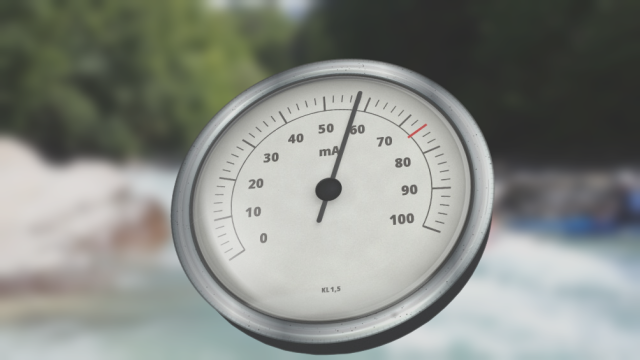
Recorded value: 58,mA
